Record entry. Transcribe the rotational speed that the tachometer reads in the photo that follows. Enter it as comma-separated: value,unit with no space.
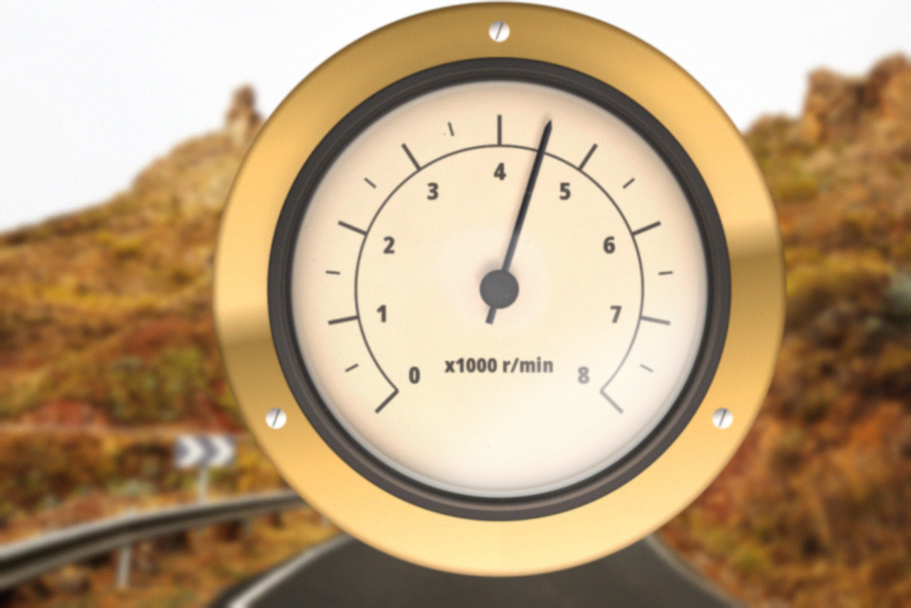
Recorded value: 4500,rpm
